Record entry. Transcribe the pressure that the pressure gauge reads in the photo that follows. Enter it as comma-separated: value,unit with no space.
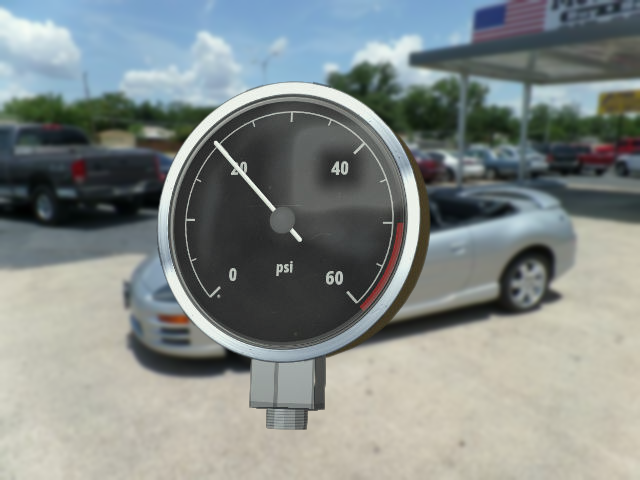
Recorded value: 20,psi
